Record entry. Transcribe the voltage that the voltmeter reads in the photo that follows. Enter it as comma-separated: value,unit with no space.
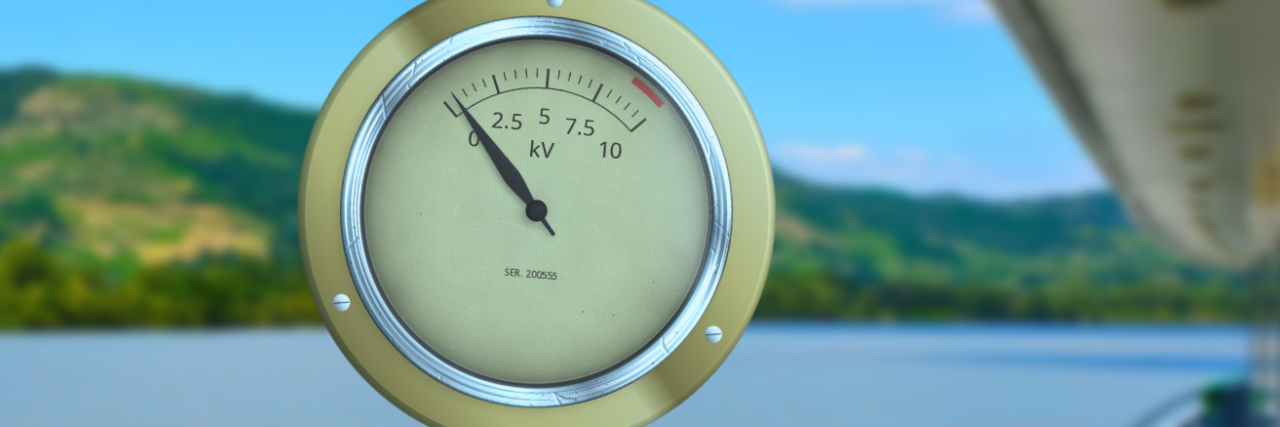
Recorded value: 0.5,kV
